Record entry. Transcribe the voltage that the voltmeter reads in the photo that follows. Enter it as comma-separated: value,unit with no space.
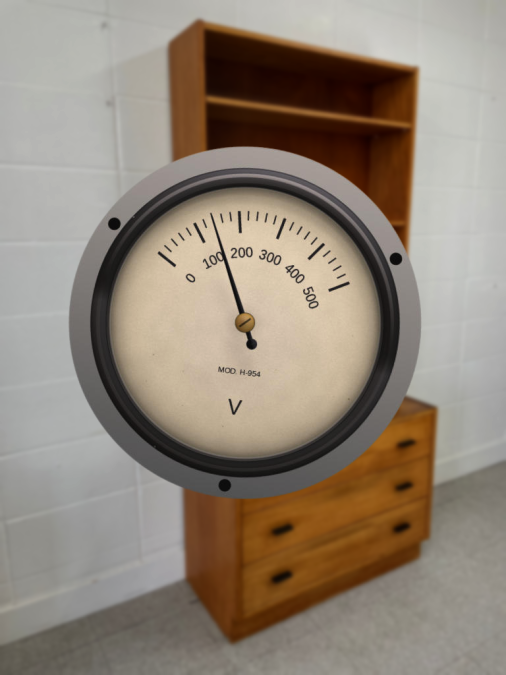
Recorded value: 140,V
